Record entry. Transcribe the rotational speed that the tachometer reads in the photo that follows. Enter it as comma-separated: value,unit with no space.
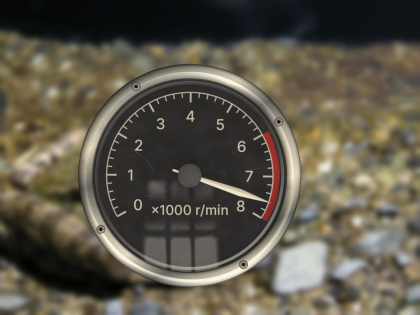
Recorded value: 7600,rpm
